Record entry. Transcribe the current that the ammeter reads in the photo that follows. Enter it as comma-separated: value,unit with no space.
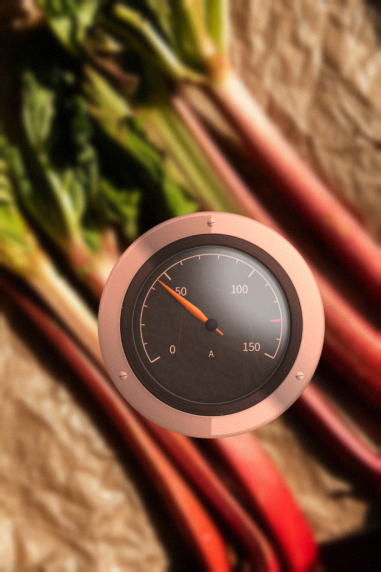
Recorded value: 45,A
